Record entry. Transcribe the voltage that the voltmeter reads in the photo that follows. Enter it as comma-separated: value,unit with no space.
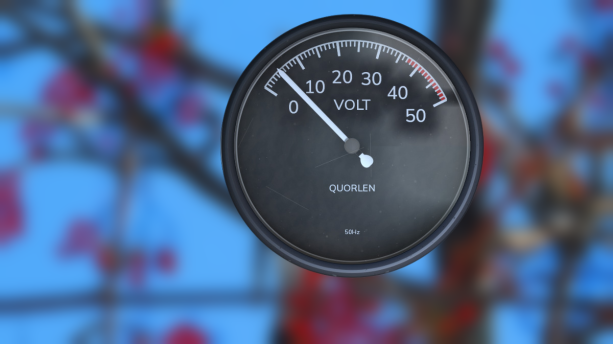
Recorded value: 5,V
